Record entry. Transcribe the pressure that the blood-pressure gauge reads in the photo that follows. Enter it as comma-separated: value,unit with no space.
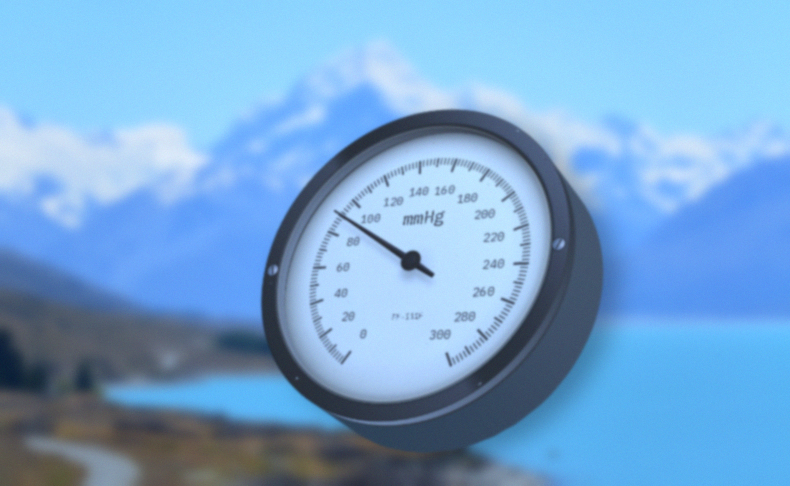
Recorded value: 90,mmHg
